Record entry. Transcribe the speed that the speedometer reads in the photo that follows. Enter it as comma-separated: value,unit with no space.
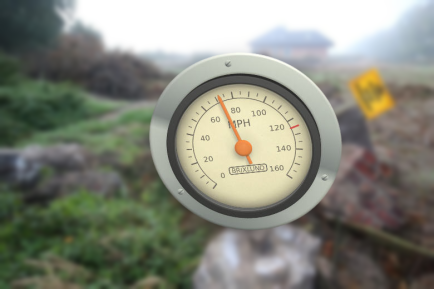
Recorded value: 72.5,mph
